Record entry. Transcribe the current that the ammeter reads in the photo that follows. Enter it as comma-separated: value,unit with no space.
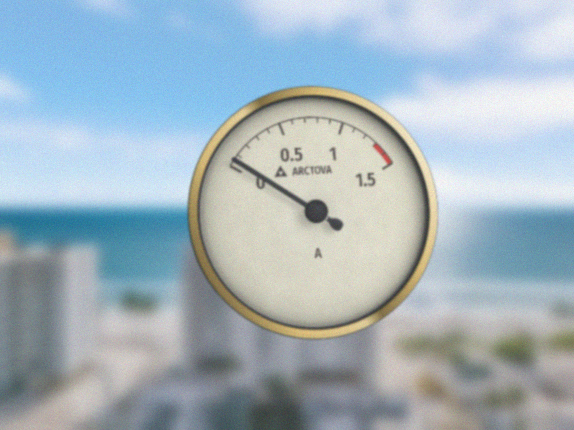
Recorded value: 0.05,A
